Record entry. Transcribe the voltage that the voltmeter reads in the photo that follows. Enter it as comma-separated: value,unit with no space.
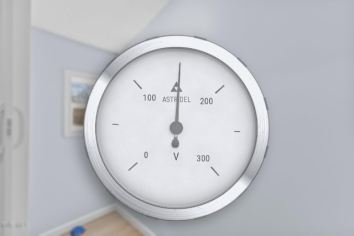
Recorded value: 150,V
